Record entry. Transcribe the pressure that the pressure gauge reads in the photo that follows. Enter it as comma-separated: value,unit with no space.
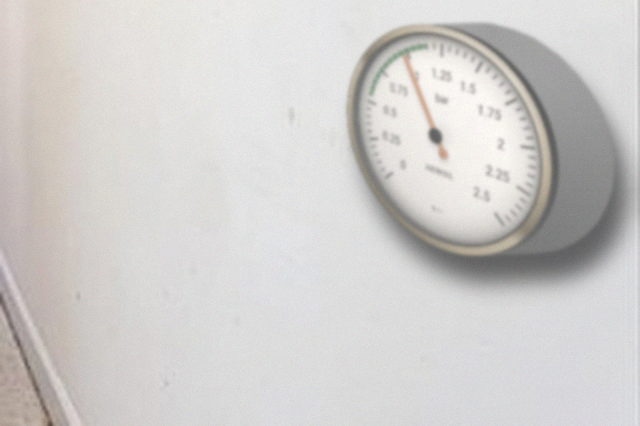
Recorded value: 1,bar
